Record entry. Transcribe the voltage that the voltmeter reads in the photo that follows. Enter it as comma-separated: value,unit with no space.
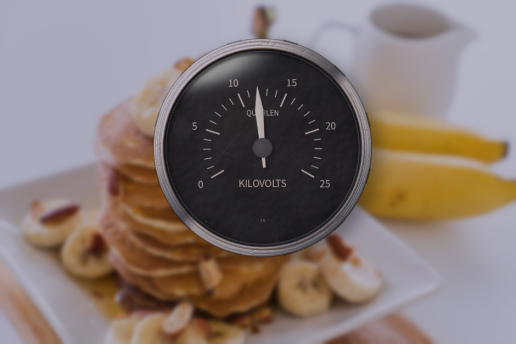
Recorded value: 12,kV
